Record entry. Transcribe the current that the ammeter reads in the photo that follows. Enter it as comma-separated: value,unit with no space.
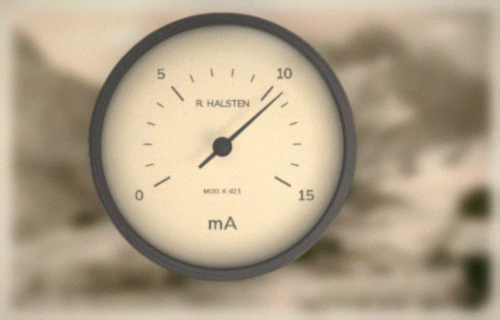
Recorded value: 10.5,mA
